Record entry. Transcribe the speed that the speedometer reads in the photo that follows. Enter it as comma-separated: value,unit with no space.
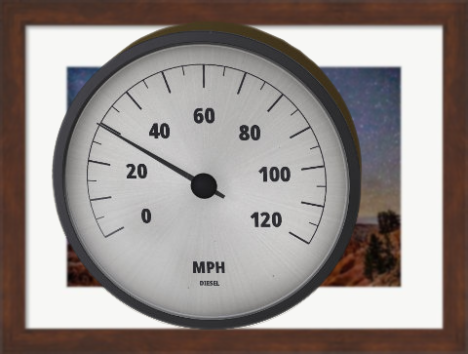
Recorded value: 30,mph
